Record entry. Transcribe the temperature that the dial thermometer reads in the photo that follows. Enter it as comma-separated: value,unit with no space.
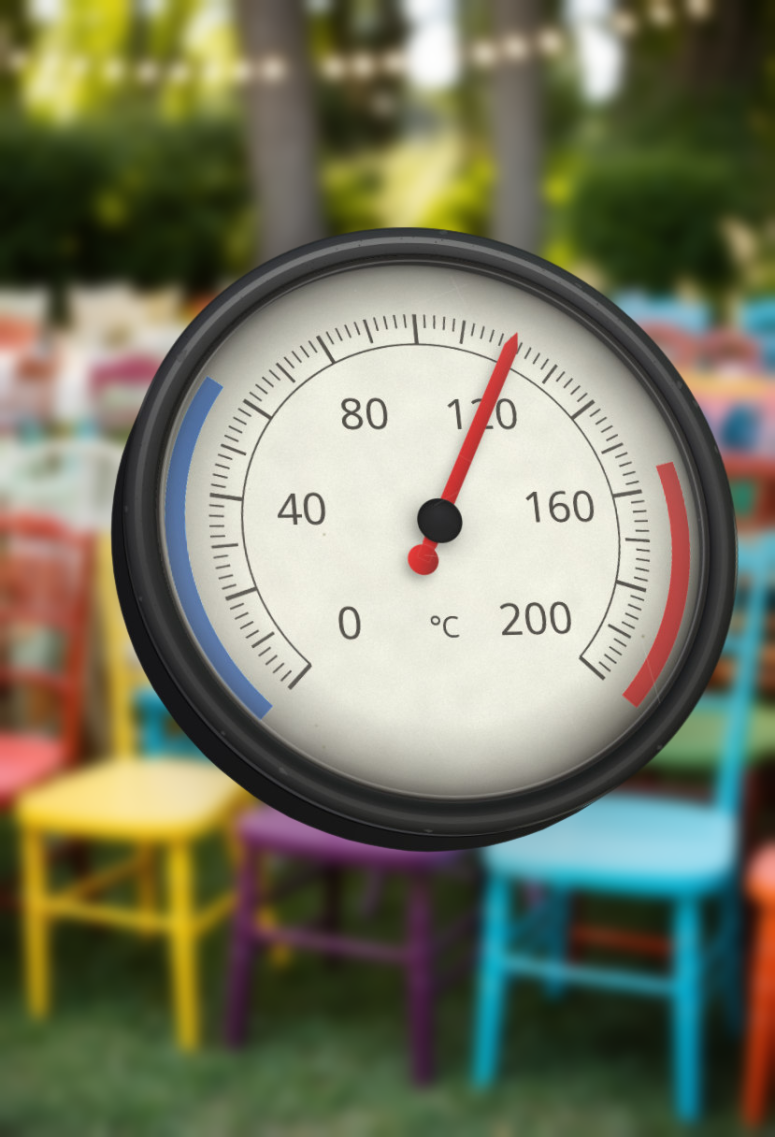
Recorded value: 120,°C
